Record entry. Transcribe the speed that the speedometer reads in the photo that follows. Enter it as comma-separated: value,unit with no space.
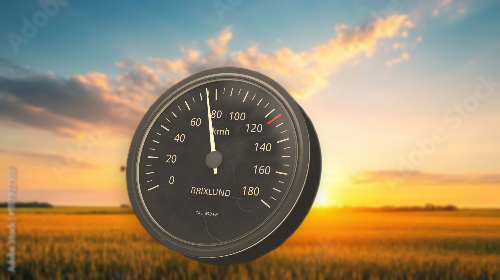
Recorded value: 75,km/h
